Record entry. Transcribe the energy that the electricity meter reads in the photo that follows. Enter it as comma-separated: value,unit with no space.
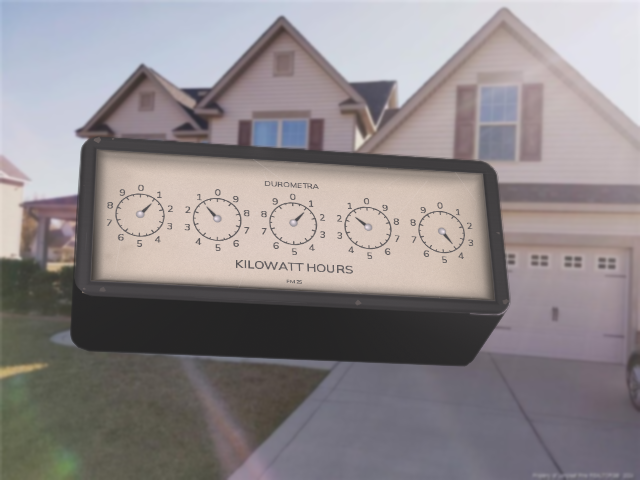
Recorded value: 11114,kWh
